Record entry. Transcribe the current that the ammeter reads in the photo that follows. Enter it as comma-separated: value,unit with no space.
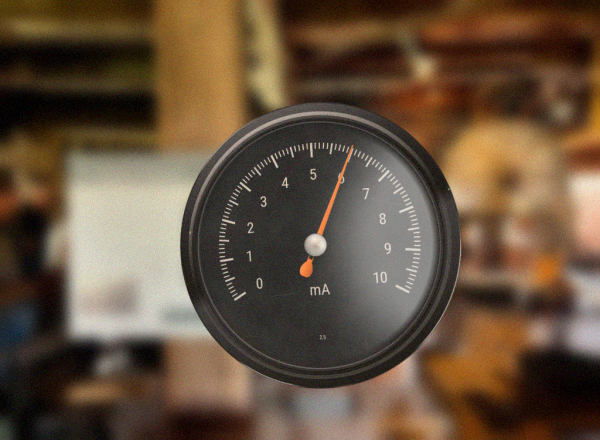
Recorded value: 6,mA
